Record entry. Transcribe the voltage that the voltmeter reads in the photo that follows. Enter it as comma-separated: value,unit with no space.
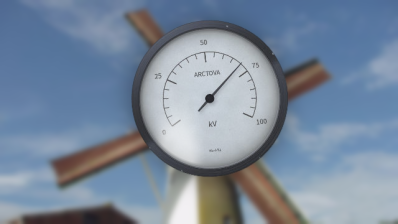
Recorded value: 70,kV
